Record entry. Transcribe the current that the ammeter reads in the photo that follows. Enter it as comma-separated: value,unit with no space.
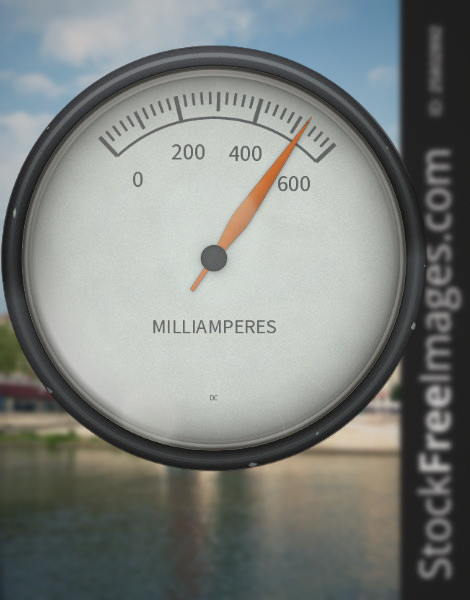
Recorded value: 520,mA
